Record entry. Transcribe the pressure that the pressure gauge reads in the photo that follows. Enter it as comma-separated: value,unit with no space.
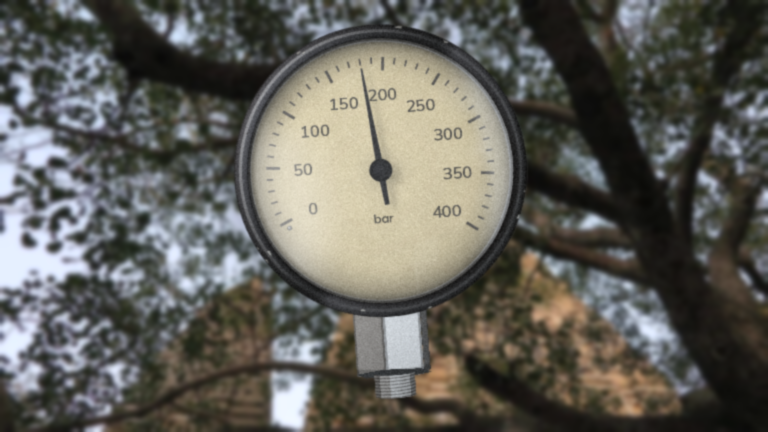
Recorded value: 180,bar
